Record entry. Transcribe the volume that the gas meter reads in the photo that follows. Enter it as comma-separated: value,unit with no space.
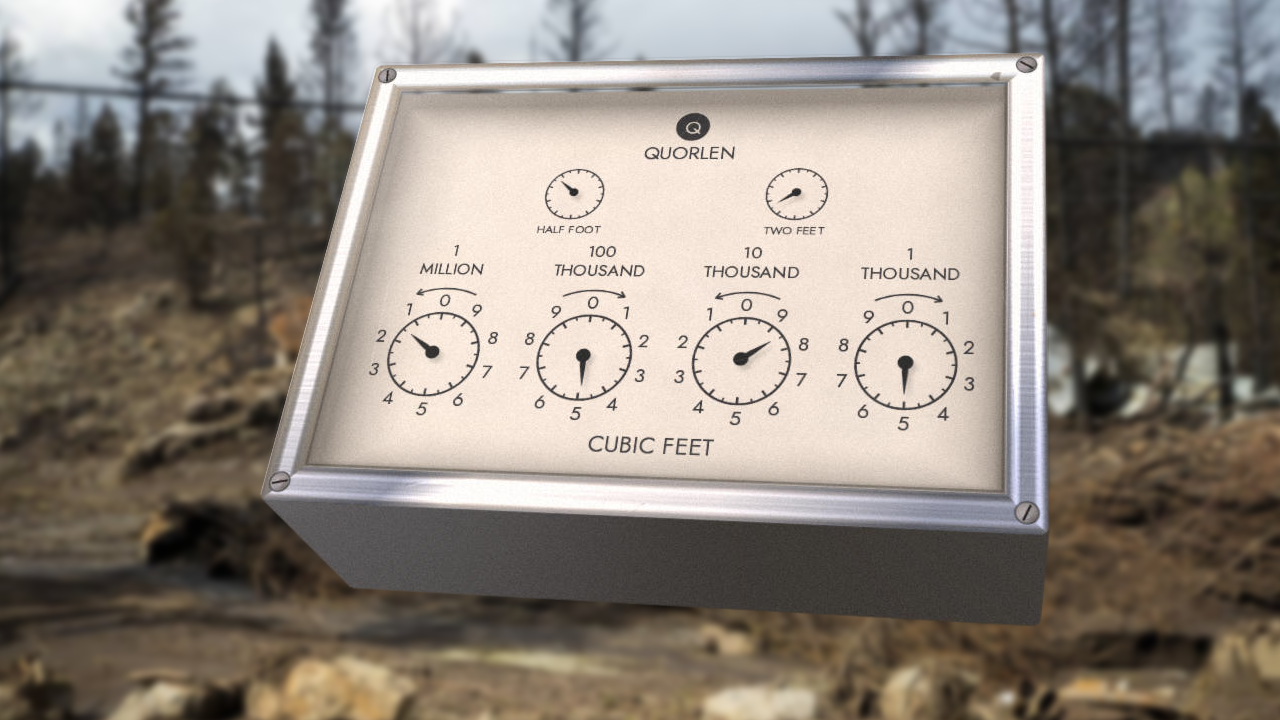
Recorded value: 148500,ft³
